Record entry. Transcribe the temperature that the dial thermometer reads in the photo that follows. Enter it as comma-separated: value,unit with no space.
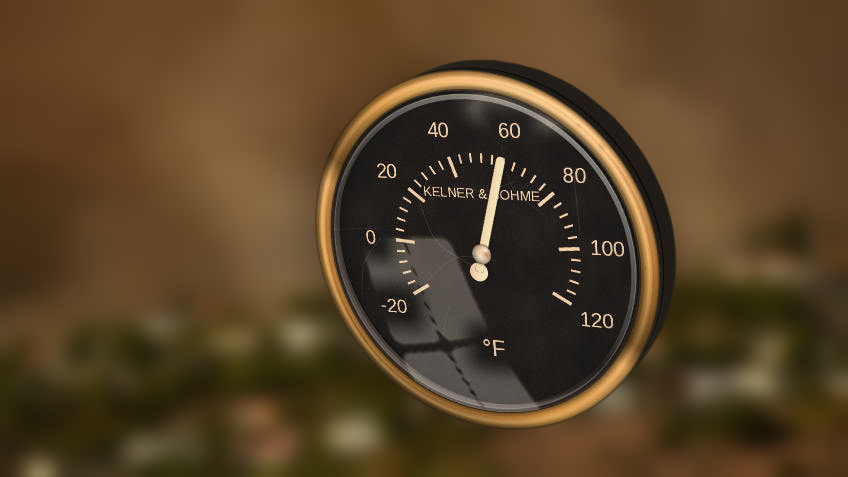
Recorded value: 60,°F
